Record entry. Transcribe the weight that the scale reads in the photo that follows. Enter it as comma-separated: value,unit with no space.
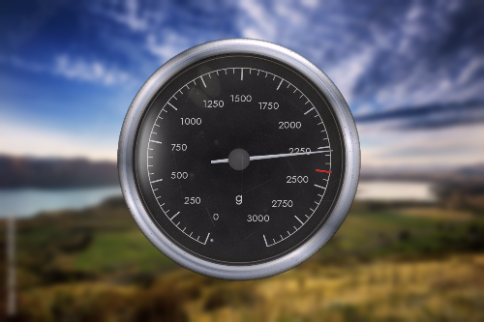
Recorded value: 2275,g
